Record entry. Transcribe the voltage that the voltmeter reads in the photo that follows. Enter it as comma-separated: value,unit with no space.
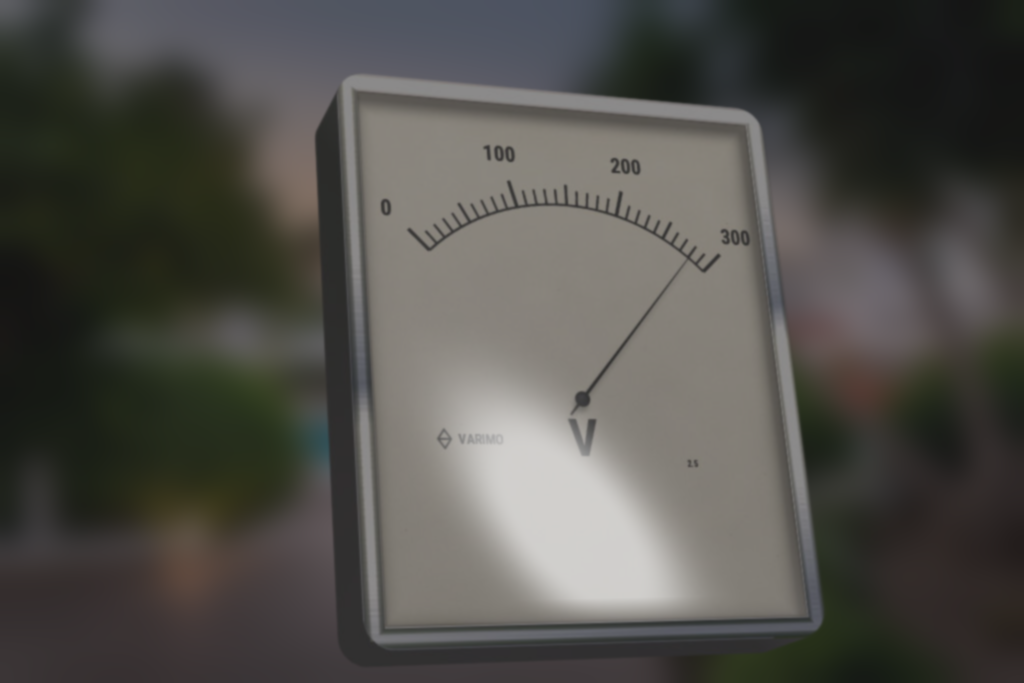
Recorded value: 280,V
